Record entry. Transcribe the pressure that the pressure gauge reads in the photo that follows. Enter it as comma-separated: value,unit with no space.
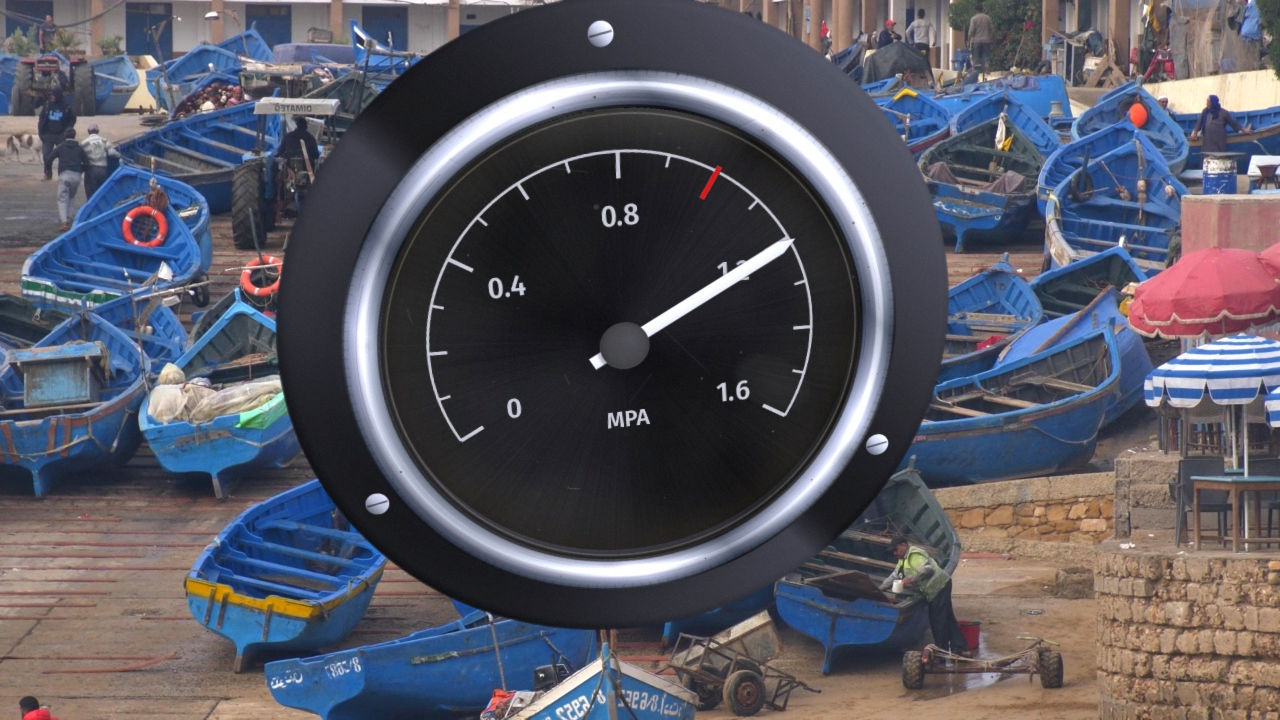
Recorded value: 1.2,MPa
